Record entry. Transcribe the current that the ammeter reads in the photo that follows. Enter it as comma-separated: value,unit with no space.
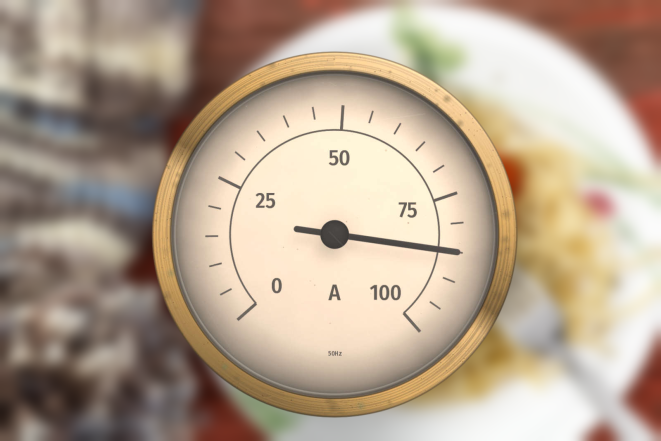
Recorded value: 85,A
